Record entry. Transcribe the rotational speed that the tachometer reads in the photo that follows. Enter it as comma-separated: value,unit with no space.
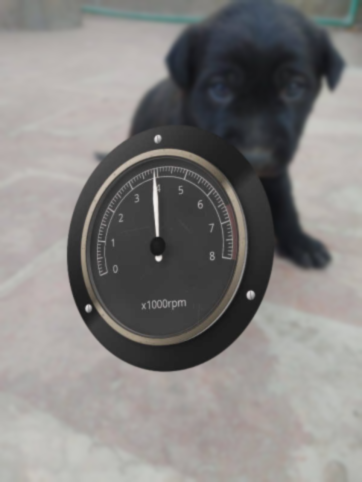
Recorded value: 4000,rpm
